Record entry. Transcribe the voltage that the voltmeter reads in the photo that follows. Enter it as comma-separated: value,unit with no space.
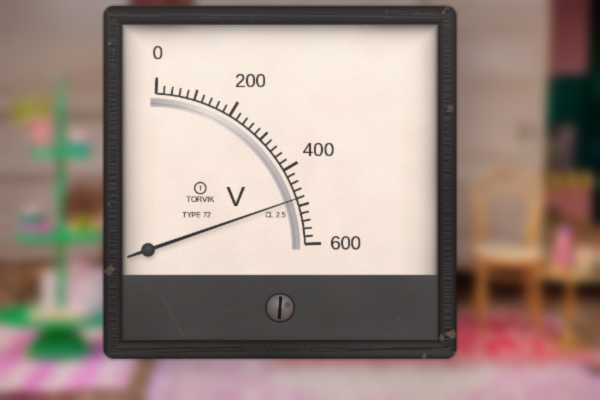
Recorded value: 480,V
